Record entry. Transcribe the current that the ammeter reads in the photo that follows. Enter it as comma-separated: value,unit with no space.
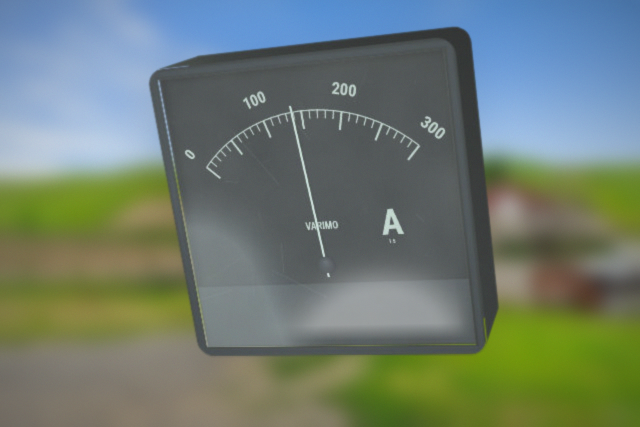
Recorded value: 140,A
